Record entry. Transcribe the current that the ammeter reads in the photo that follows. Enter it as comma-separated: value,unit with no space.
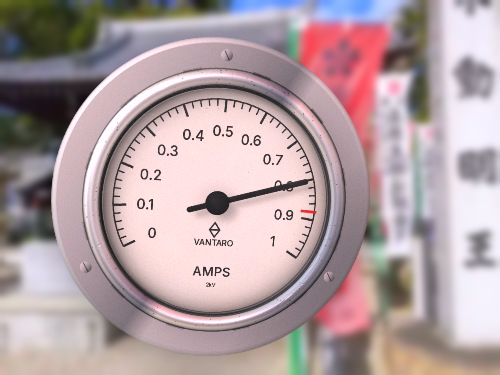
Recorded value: 0.8,A
